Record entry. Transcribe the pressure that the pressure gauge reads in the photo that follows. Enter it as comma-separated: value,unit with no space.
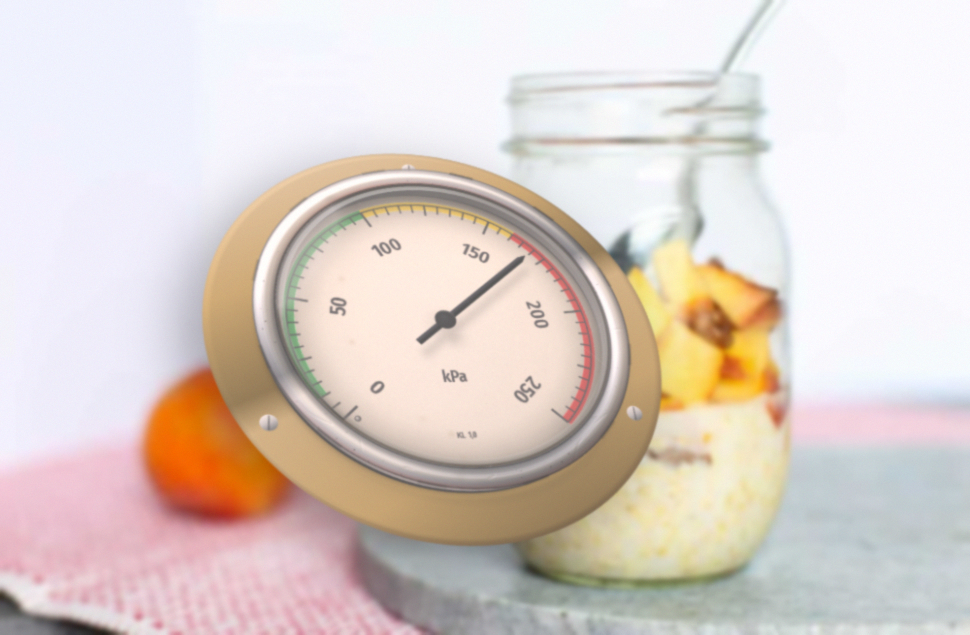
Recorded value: 170,kPa
